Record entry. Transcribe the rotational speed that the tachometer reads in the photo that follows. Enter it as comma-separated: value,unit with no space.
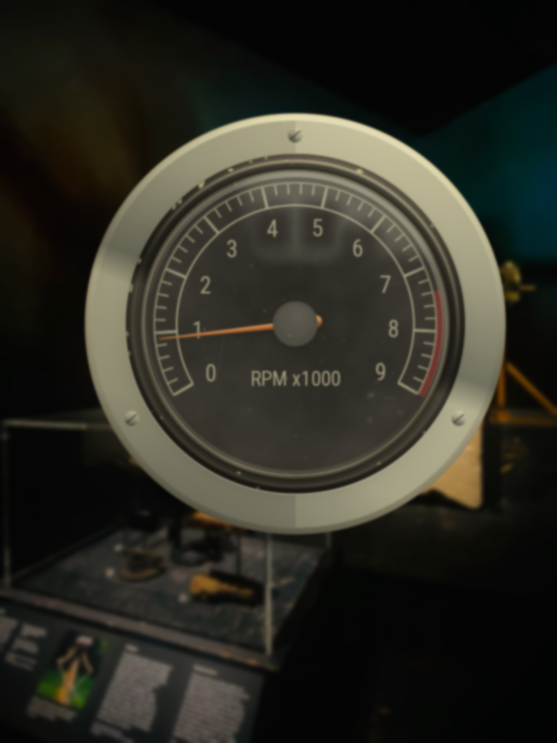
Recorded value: 900,rpm
